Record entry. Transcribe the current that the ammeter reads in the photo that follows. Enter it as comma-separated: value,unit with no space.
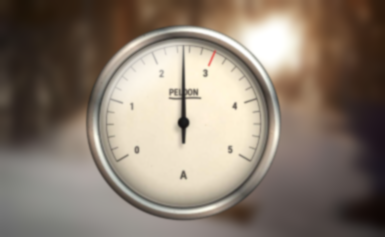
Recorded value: 2.5,A
